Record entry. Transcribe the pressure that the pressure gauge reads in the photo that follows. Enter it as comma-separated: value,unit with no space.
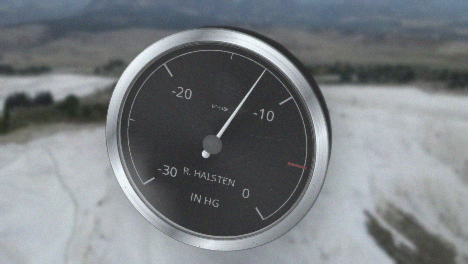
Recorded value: -12.5,inHg
